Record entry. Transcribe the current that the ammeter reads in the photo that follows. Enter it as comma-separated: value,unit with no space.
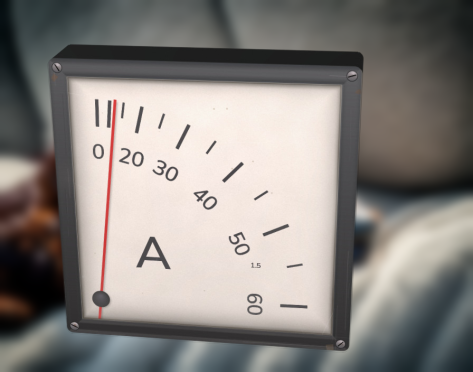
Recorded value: 12.5,A
